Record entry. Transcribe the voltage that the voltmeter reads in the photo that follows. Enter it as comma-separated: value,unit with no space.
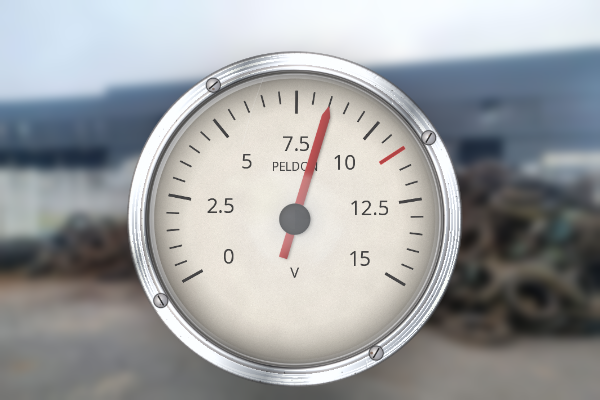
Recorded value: 8.5,V
